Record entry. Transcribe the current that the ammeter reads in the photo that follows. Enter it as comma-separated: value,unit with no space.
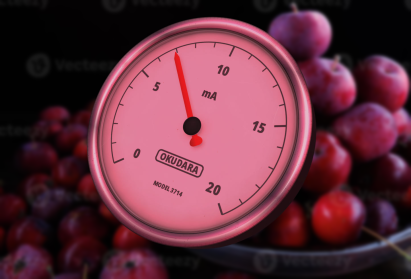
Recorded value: 7,mA
